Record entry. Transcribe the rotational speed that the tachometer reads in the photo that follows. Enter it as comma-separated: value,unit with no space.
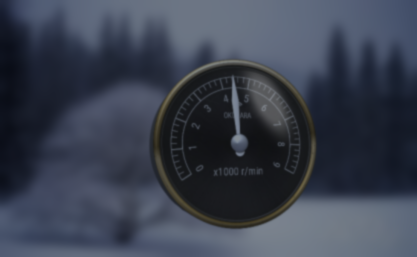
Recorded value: 4400,rpm
